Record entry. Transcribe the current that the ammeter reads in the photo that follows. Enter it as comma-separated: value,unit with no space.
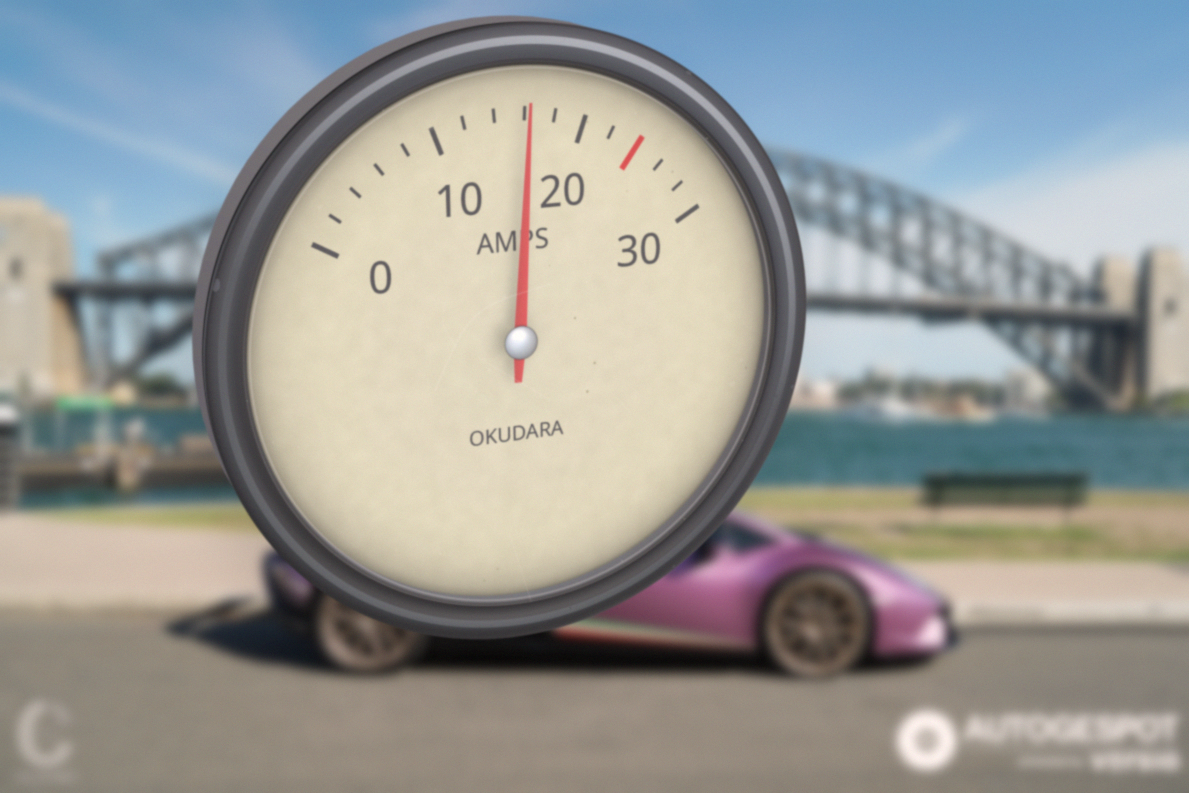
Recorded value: 16,A
